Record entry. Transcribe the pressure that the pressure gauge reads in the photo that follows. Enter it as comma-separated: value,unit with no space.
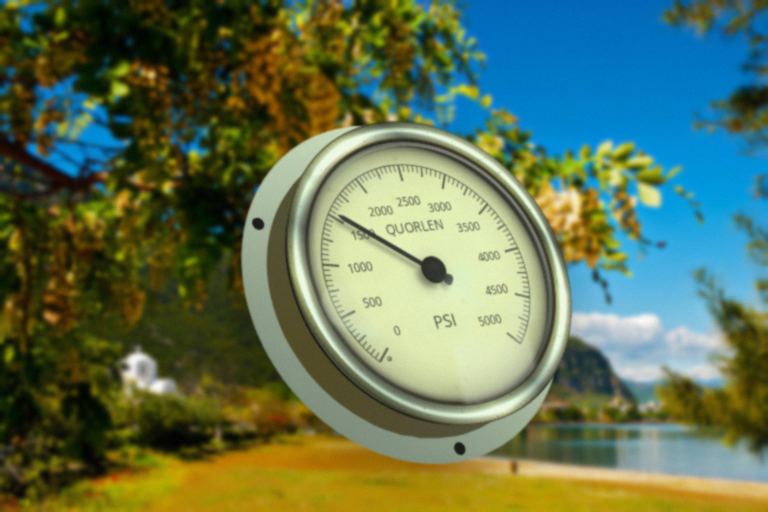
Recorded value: 1500,psi
